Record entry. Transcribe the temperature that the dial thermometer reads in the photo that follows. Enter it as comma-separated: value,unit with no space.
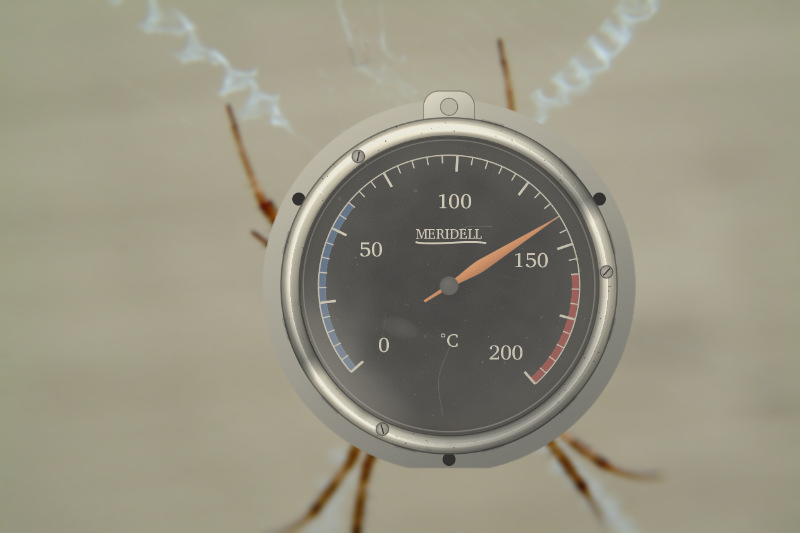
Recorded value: 140,°C
